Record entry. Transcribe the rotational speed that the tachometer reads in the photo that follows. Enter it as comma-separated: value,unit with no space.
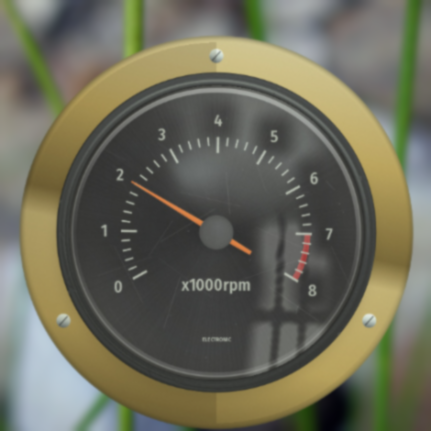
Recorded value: 2000,rpm
